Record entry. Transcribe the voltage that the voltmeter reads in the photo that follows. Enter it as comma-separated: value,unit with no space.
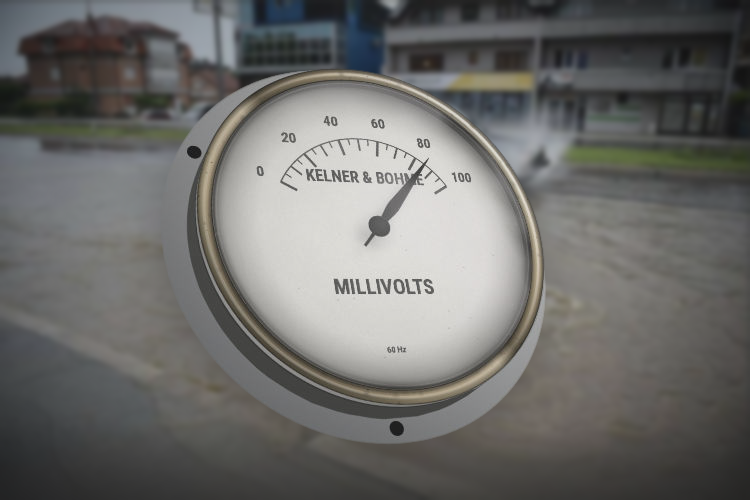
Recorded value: 85,mV
